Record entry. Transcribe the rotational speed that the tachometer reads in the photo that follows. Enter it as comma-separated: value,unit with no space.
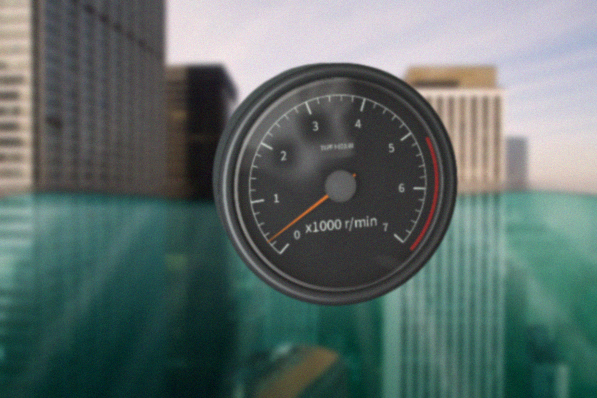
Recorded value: 300,rpm
